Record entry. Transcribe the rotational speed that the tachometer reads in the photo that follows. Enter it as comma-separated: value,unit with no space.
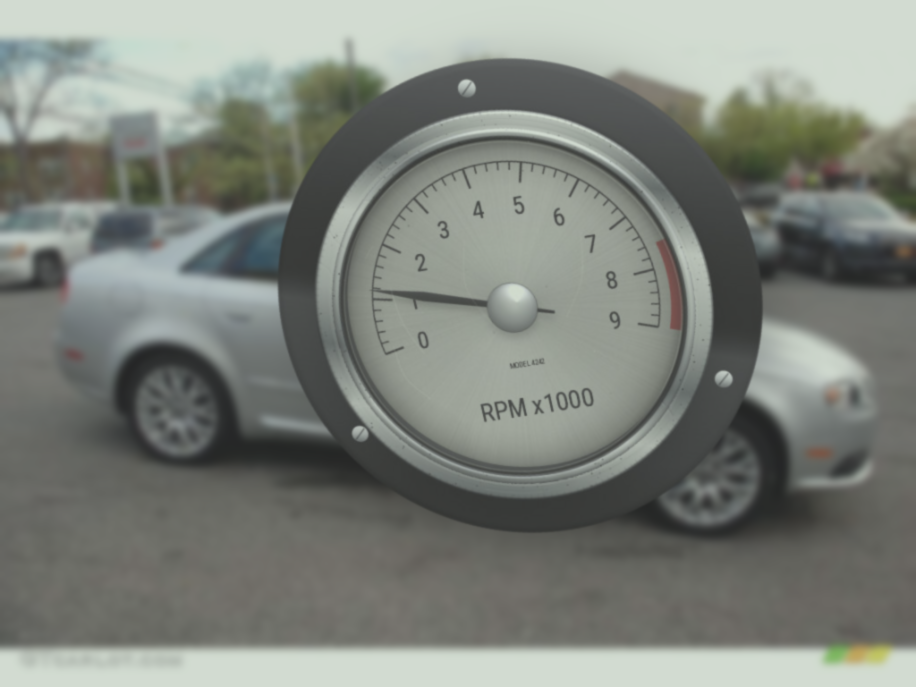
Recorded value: 1200,rpm
